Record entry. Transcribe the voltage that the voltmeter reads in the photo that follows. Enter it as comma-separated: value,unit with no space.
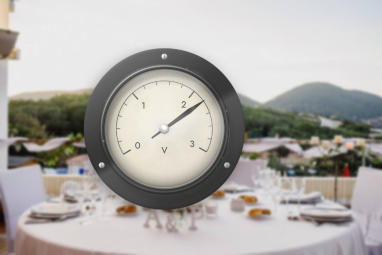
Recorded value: 2.2,V
